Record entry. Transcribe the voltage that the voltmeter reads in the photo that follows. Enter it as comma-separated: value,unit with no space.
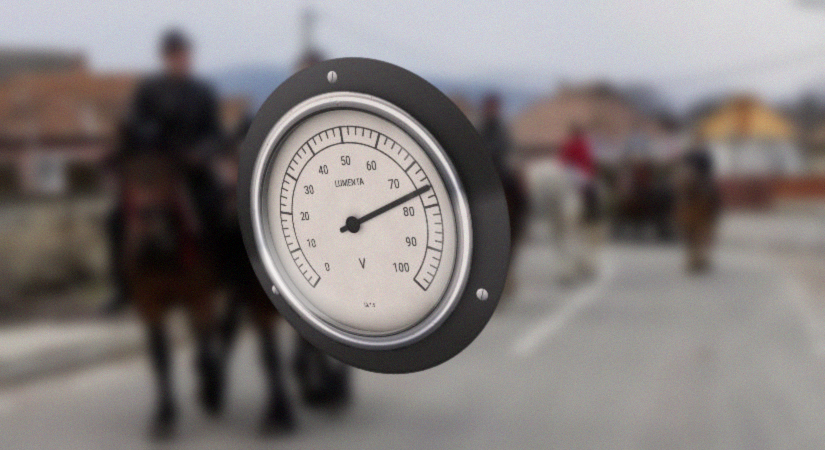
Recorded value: 76,V
